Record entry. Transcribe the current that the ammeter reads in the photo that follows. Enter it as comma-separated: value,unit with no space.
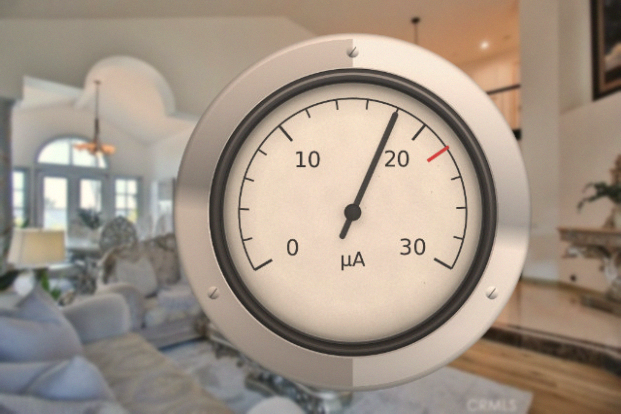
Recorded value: 18,µA
